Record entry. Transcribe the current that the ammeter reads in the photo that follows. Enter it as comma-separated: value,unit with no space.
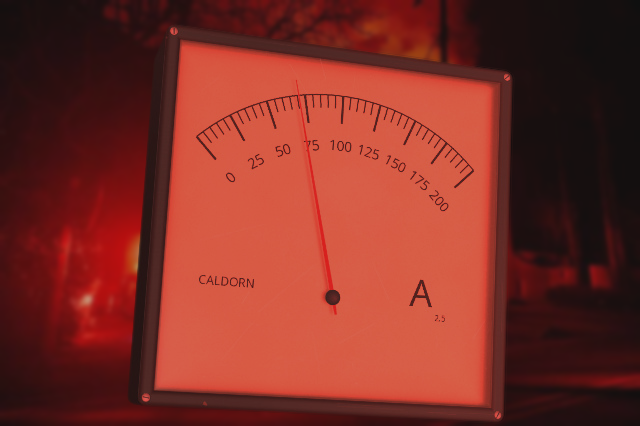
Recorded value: 70,A
